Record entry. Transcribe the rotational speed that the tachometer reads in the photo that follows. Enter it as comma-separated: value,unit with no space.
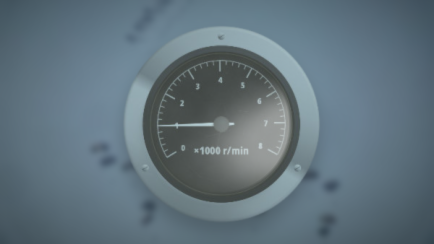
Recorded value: 1000,rpm
